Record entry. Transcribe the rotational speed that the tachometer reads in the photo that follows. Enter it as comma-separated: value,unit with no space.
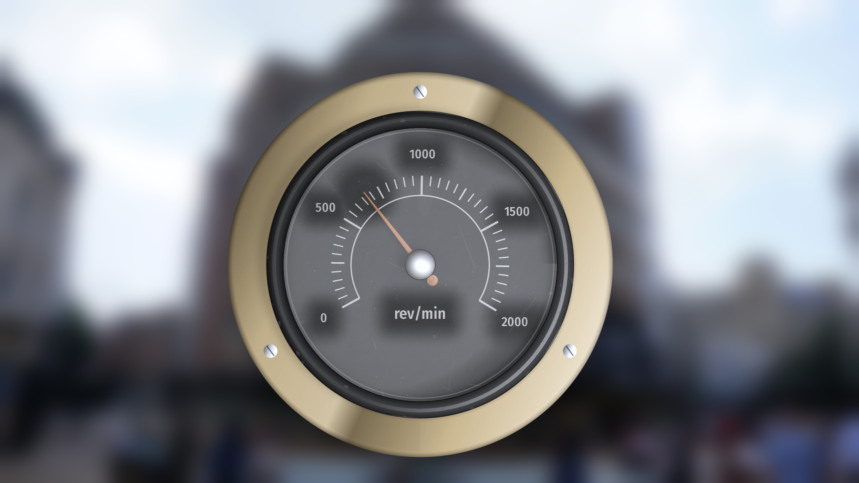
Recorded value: 675,rpm
